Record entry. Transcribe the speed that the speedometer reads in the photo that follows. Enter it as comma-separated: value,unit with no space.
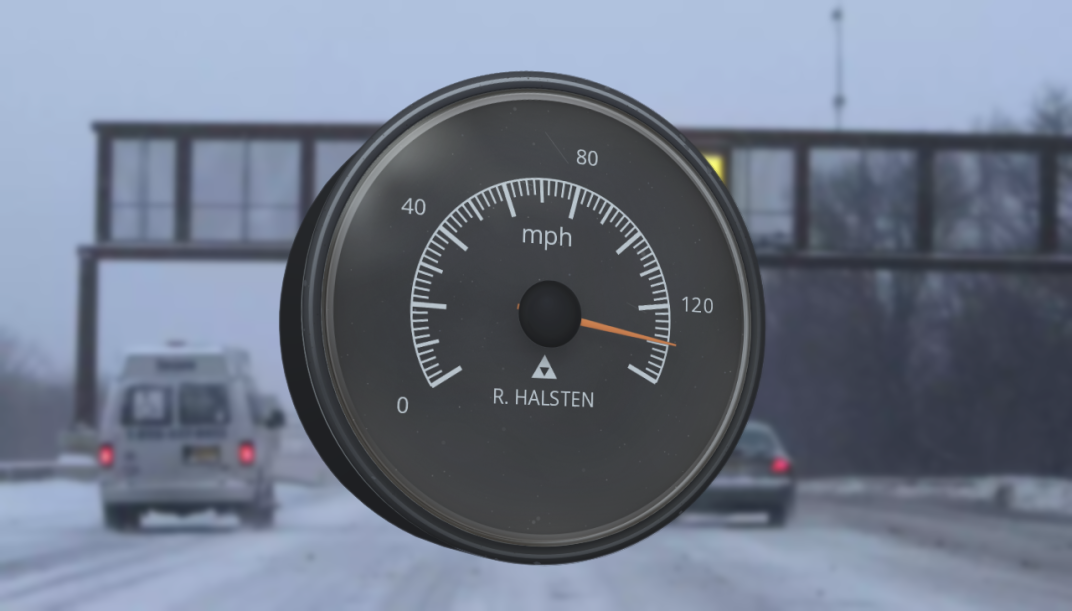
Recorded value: 130,mph
